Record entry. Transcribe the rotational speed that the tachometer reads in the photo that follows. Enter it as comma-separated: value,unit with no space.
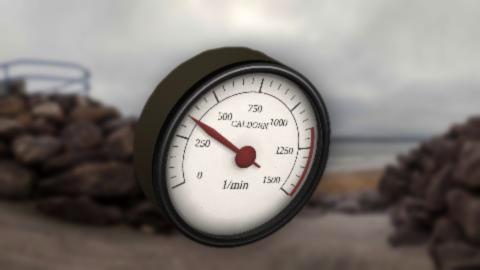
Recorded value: 350,rpm
